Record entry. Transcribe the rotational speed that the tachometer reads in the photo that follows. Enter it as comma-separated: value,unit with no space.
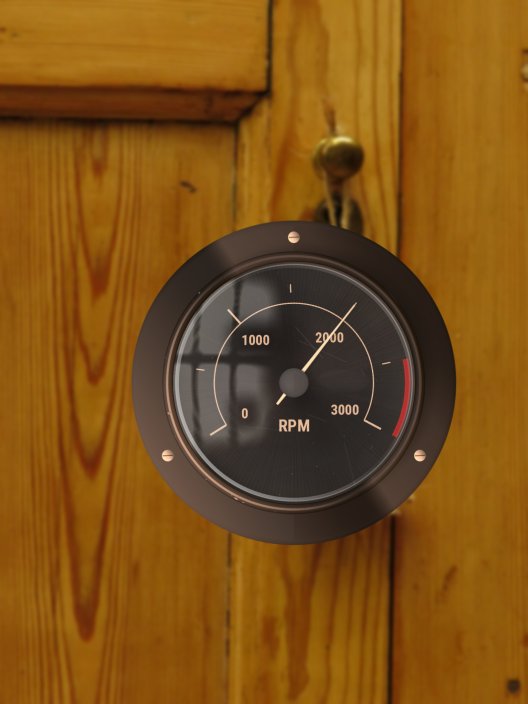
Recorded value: 2000,rpm
